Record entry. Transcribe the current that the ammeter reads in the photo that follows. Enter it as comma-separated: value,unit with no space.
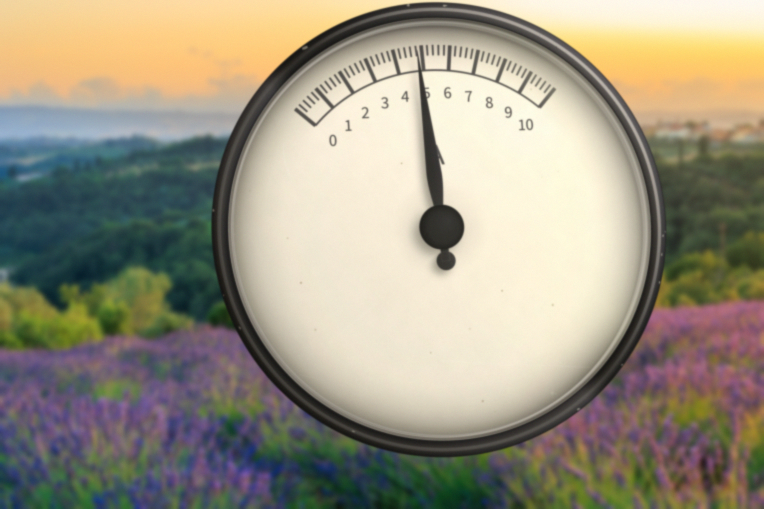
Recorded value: 4.8,A
